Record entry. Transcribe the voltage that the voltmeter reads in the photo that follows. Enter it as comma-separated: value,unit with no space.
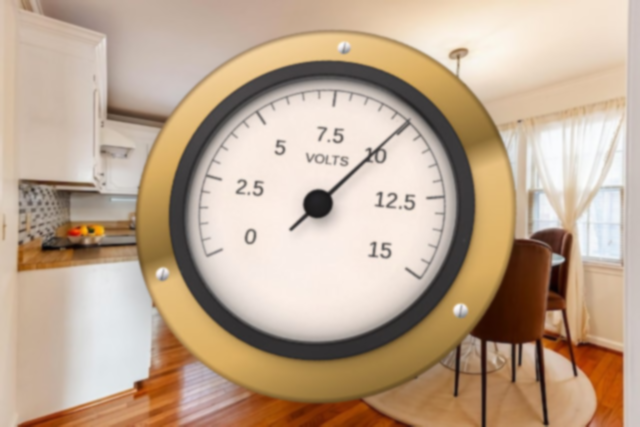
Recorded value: 10,V
